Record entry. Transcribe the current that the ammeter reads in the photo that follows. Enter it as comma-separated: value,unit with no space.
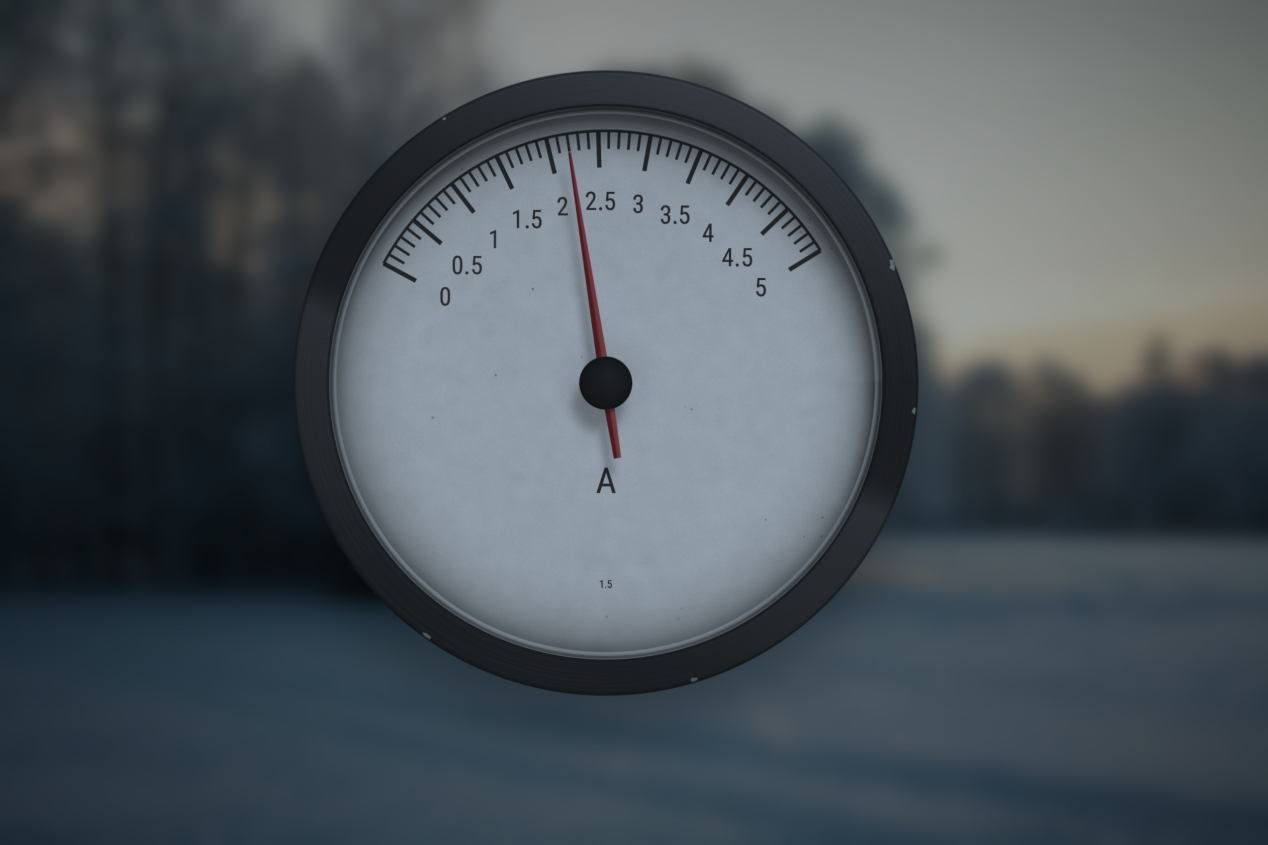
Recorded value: 2.2,A
